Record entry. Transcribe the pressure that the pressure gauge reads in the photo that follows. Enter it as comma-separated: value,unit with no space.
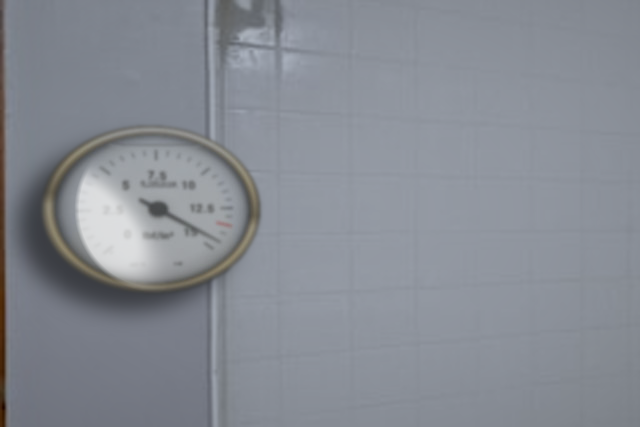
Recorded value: 14.5,psi
